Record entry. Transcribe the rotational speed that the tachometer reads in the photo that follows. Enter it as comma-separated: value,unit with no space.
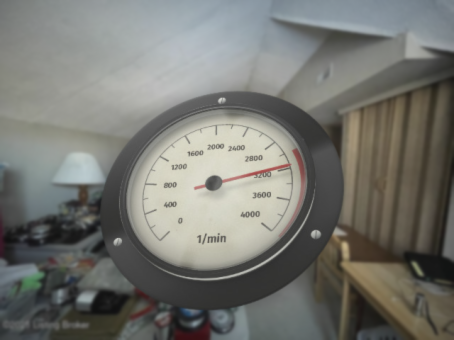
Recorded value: 3200,rpm
